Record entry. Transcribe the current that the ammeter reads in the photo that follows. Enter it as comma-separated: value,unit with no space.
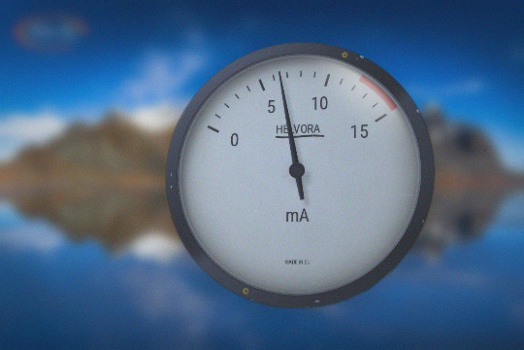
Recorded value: 6.5,mA
